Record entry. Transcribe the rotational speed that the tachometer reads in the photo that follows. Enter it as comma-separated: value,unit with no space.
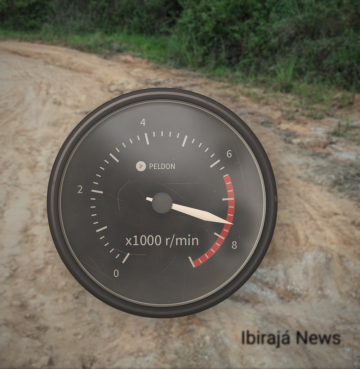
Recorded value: 7600,rpm
